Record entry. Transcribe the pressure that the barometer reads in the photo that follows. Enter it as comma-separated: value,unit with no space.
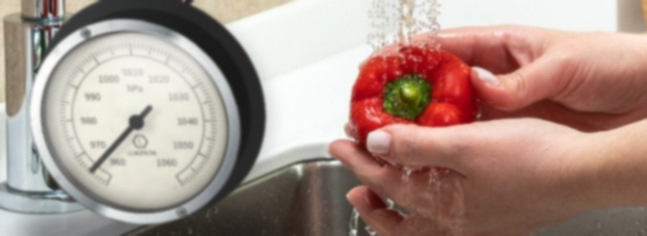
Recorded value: 965,hPa
